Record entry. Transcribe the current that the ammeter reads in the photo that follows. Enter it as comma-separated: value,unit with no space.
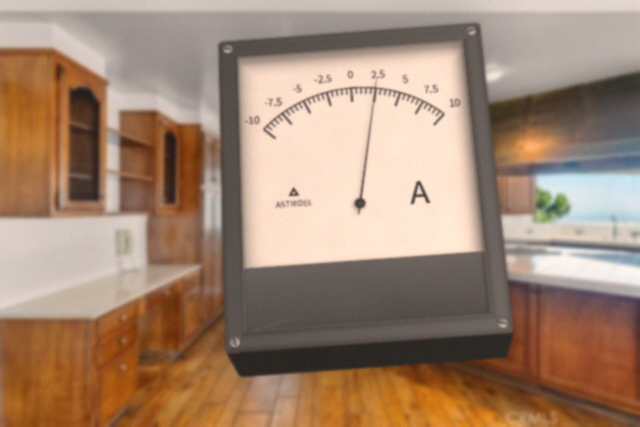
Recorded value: 2.5,A
